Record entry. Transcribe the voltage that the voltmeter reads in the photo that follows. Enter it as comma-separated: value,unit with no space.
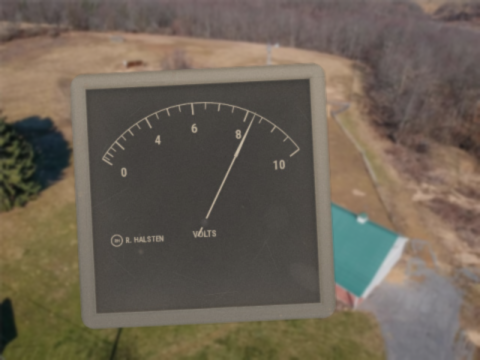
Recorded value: 8.25,V
